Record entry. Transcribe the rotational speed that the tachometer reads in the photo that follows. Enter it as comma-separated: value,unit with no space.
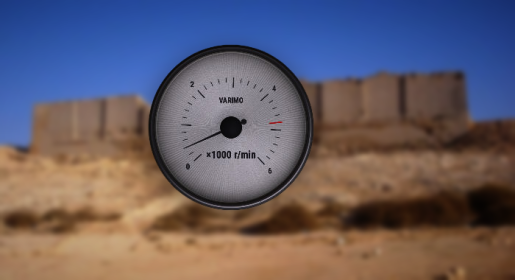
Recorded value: 400,rpm
